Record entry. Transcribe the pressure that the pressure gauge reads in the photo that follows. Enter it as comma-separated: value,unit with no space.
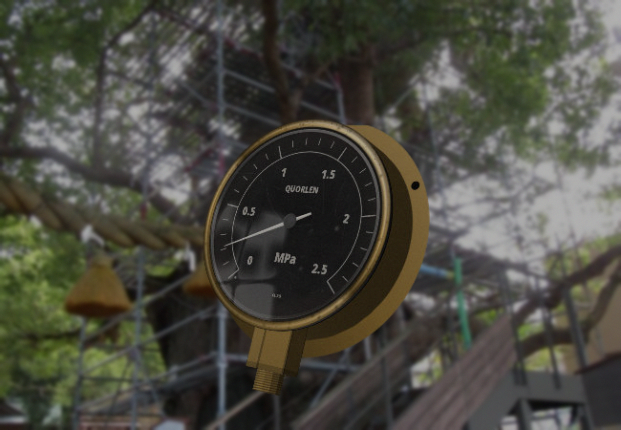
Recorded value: 0.2,MPa
